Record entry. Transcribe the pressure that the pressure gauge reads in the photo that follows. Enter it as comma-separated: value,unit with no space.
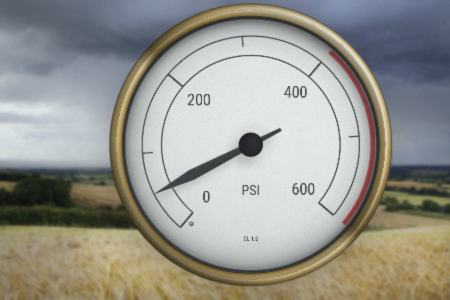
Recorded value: 50,psi
